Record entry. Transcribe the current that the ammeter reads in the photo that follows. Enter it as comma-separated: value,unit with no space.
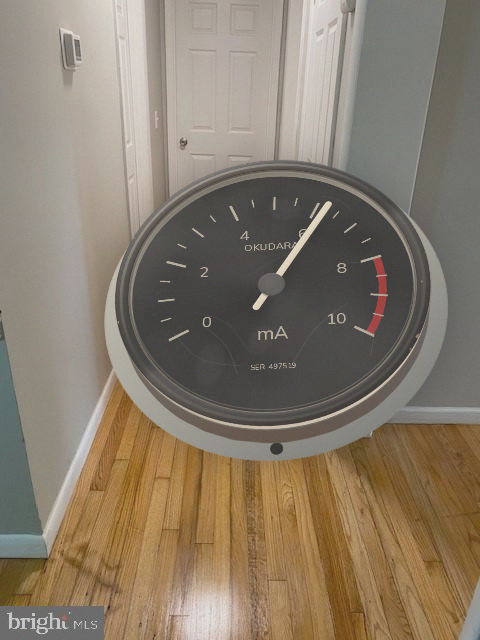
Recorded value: 6.25,mA
